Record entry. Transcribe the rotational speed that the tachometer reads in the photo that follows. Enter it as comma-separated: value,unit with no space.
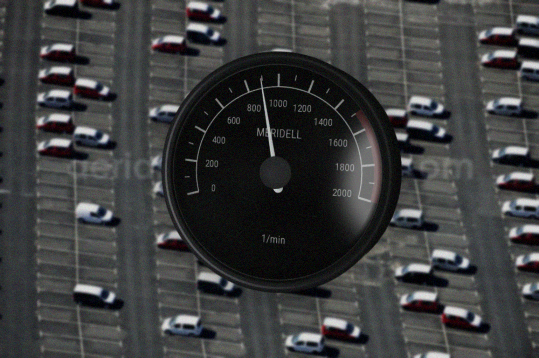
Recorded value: 900,rpm
